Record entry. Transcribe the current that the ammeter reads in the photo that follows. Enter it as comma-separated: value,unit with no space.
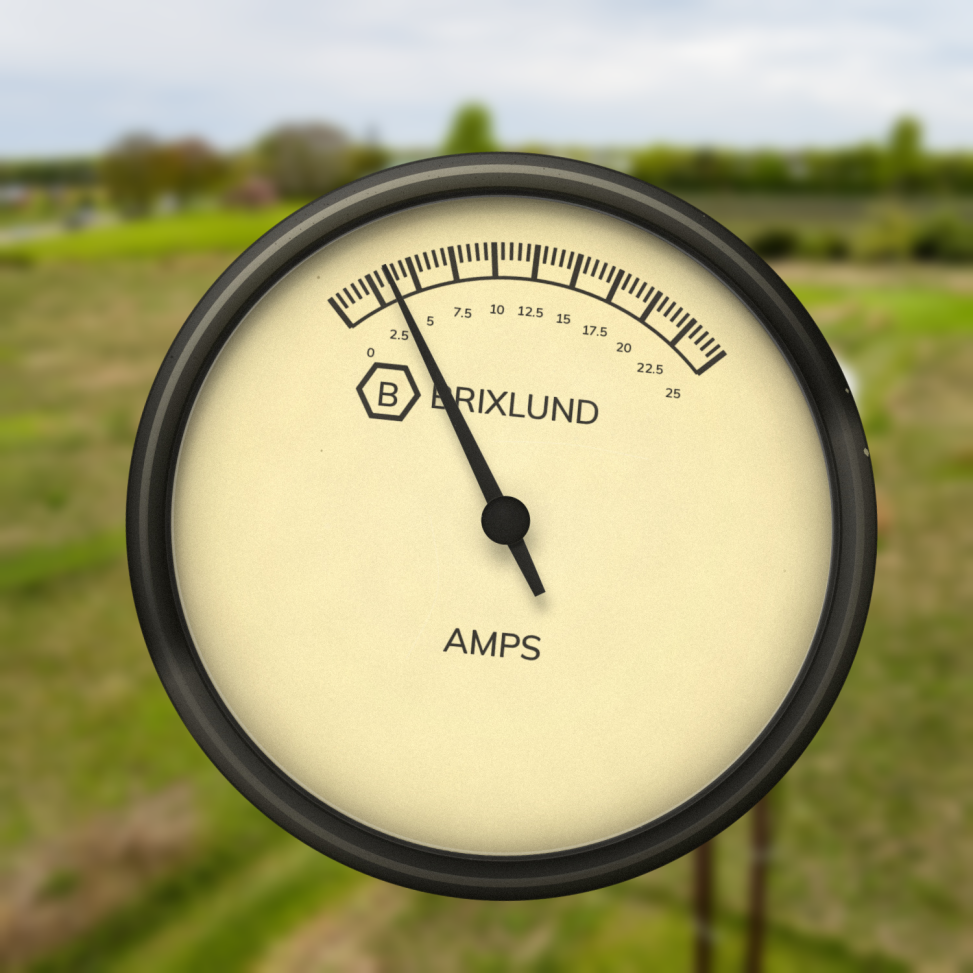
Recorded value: 3.5,A
